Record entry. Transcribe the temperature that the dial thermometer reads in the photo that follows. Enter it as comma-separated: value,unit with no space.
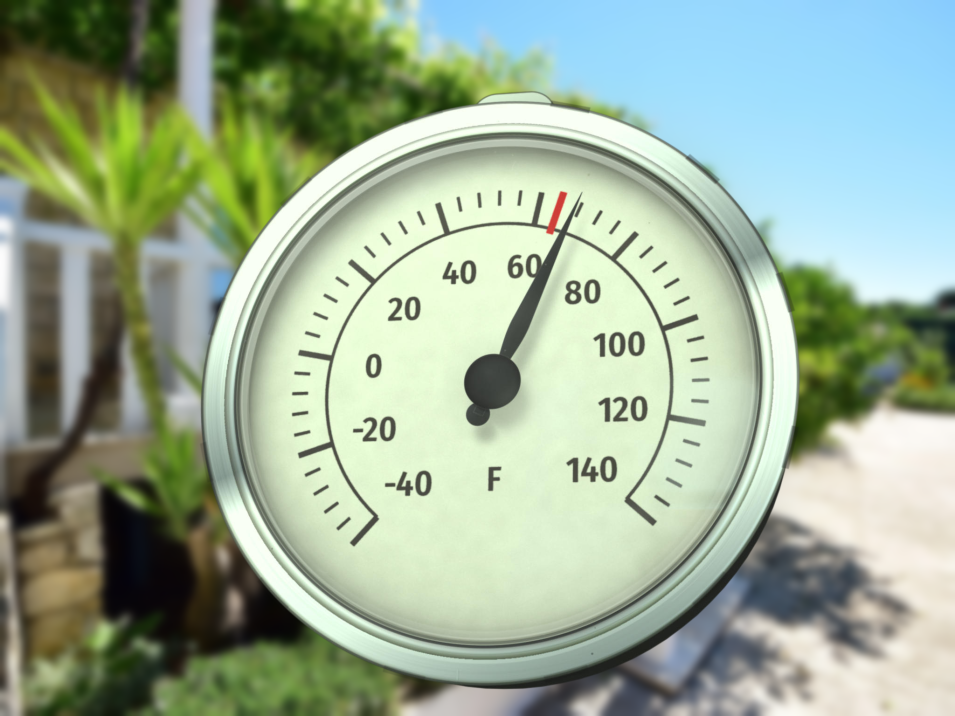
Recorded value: 68,°F
